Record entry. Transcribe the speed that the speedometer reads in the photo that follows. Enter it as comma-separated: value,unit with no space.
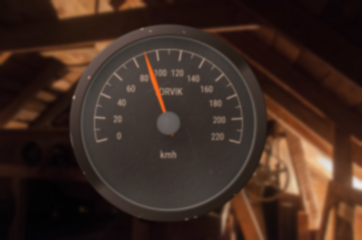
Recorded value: 90,km/h
